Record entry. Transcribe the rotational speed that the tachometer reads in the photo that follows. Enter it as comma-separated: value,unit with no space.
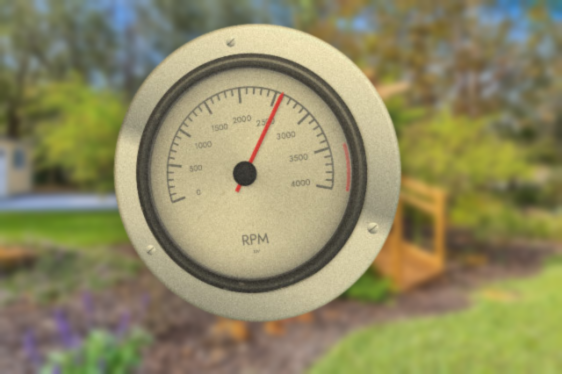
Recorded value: 2600,rpm
